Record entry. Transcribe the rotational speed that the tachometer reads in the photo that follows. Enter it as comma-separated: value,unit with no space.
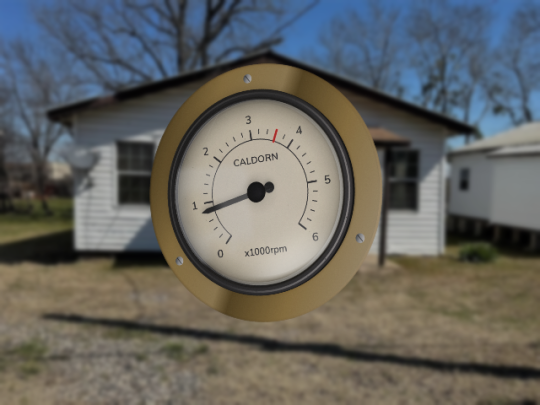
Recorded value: 800,rpm
